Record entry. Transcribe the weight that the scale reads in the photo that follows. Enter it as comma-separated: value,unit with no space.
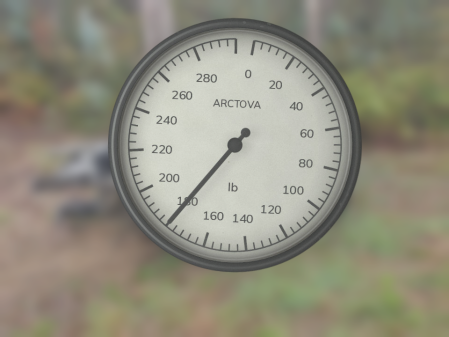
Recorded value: 180,lb
